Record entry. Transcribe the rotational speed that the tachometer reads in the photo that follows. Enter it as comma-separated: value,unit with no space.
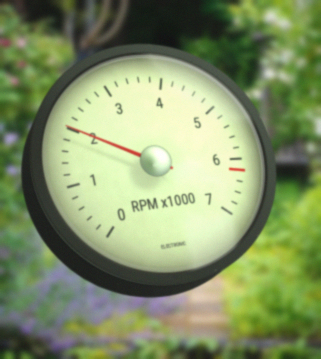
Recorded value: 2000,rpm
